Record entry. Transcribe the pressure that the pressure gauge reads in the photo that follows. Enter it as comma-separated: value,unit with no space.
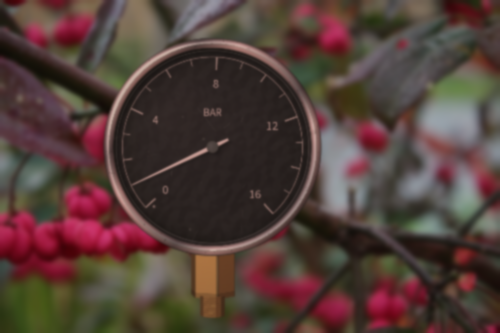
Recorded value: 1,bar
